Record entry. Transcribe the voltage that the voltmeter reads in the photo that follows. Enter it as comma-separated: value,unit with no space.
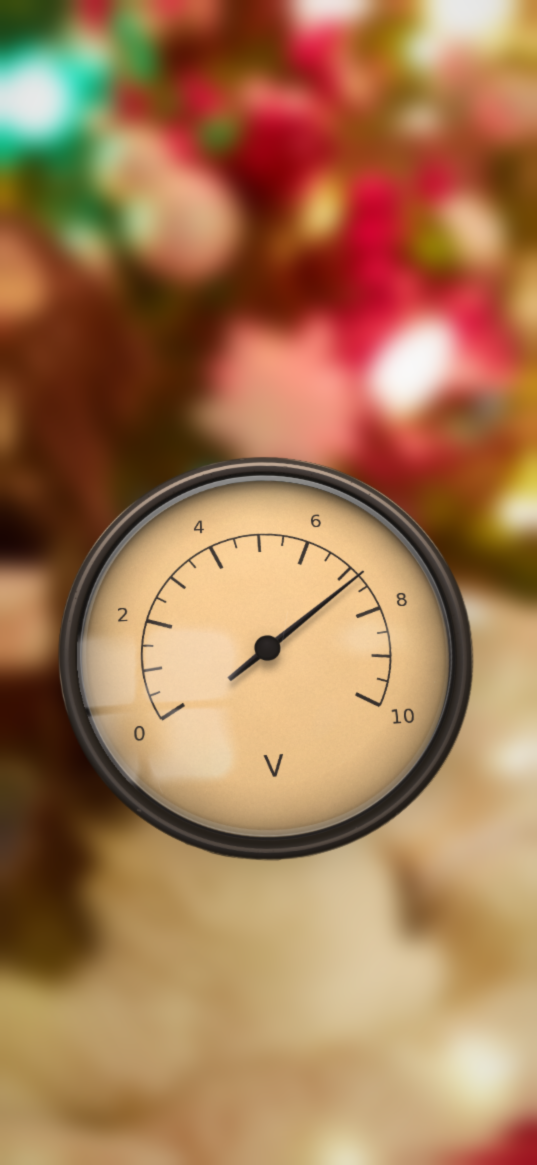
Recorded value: 7.25,V
